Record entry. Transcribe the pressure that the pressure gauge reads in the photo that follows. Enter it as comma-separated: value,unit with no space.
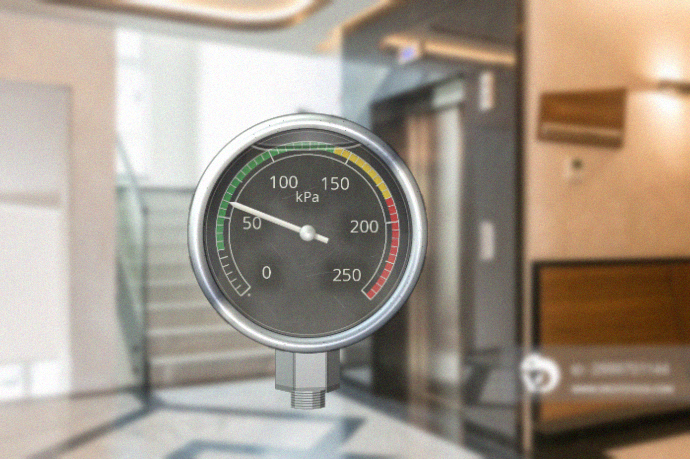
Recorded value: 60,kPa
